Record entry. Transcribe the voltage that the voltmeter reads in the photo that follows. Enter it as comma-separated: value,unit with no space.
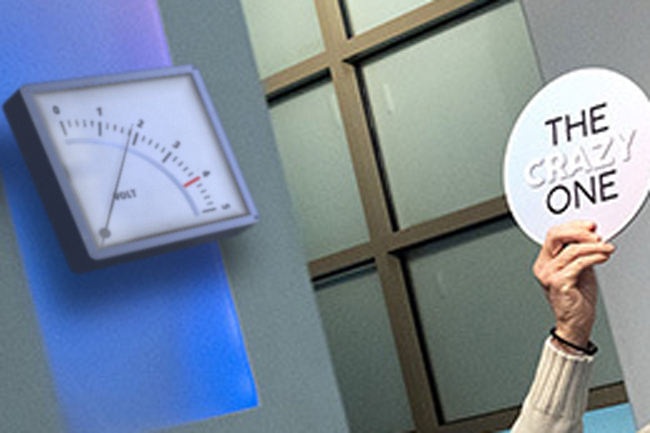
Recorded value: 1.8,V
